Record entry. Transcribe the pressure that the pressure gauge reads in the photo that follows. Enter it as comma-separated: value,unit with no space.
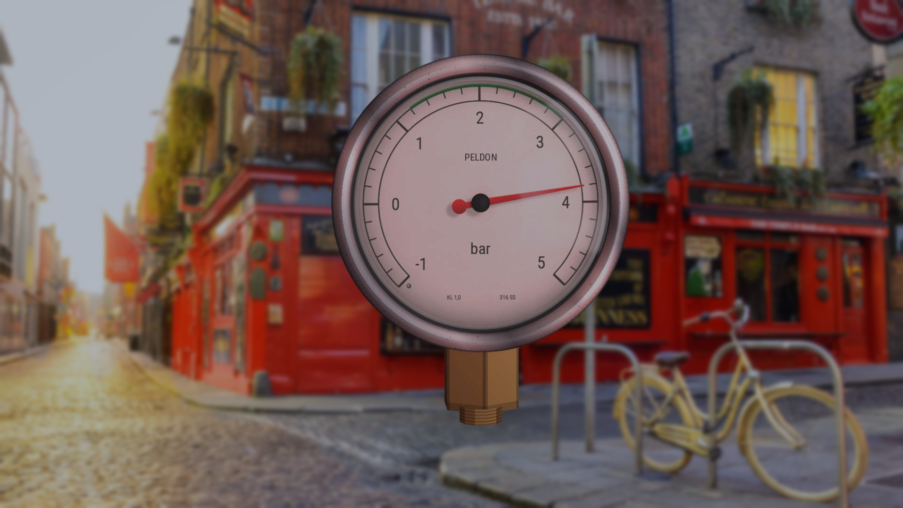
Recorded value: 3.8,bar
